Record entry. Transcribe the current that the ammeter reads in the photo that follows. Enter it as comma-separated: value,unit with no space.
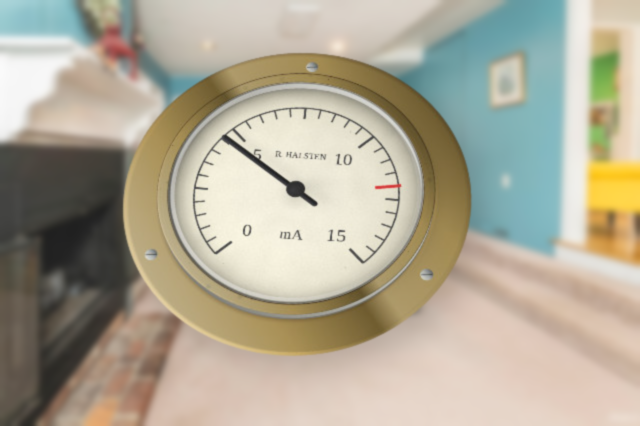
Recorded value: 4.5,mA
